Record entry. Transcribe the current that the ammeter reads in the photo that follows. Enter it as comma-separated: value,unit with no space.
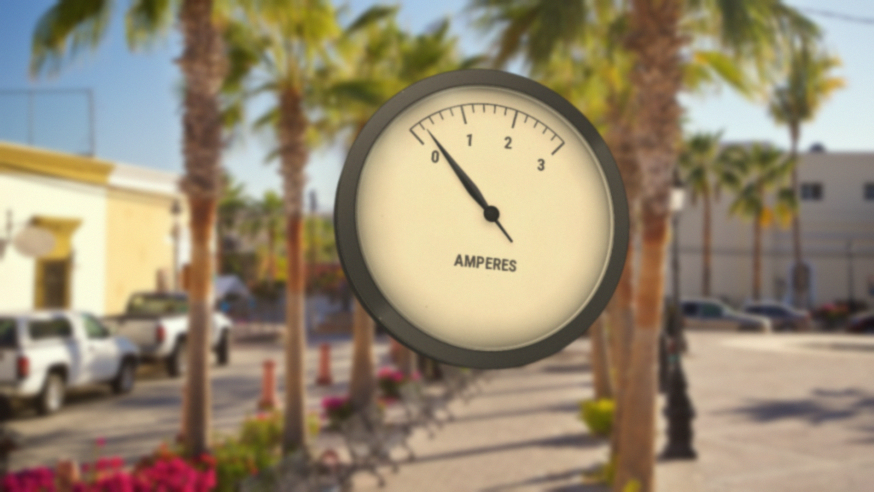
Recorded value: 0.2,A
